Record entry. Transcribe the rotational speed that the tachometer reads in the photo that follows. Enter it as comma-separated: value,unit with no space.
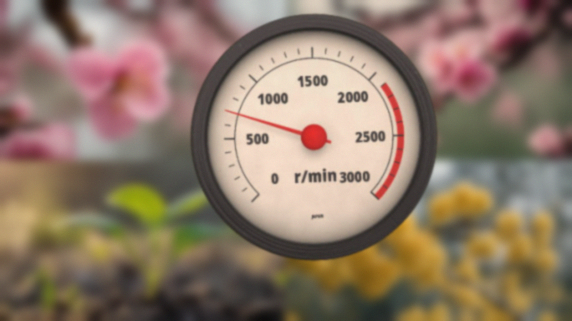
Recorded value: 700,rpm
